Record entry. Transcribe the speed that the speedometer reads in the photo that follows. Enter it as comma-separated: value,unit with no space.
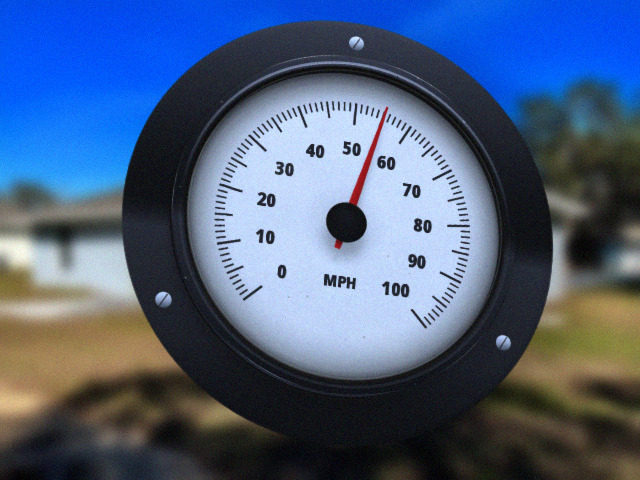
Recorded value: 55,mph
